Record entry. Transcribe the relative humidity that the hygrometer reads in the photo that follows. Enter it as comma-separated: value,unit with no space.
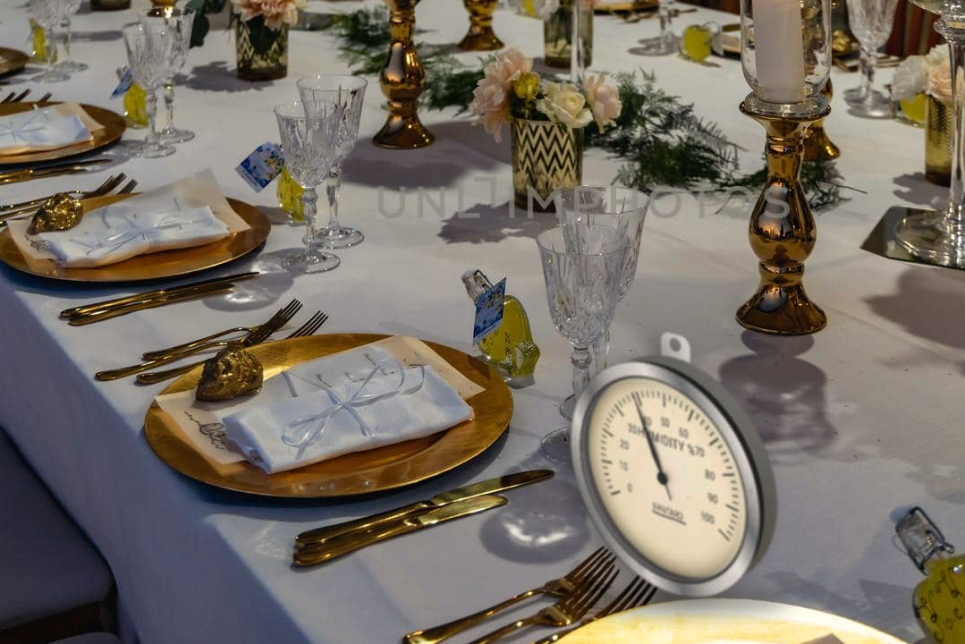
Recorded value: 40,%
